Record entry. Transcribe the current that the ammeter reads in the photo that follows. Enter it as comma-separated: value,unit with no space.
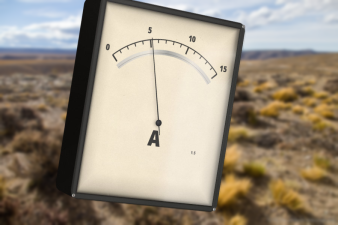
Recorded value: 5,A
